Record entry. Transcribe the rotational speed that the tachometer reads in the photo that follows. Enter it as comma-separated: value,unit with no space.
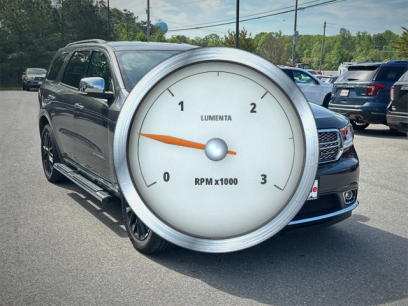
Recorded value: 500,rpm
